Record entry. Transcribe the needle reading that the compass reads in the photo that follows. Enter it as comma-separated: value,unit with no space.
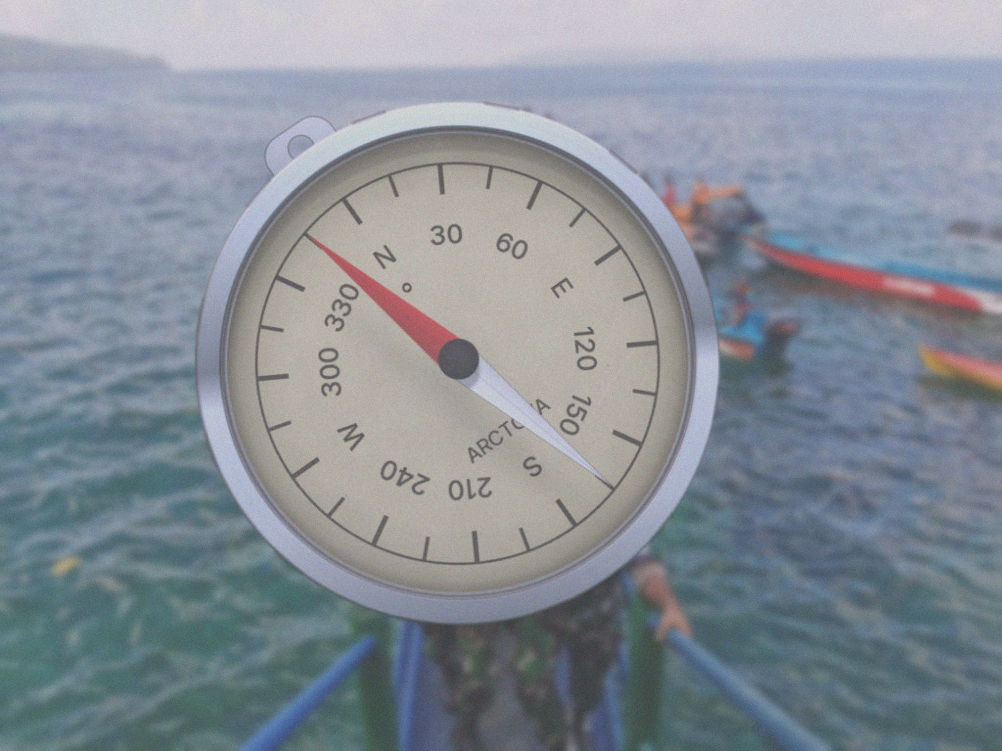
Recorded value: 345,°
